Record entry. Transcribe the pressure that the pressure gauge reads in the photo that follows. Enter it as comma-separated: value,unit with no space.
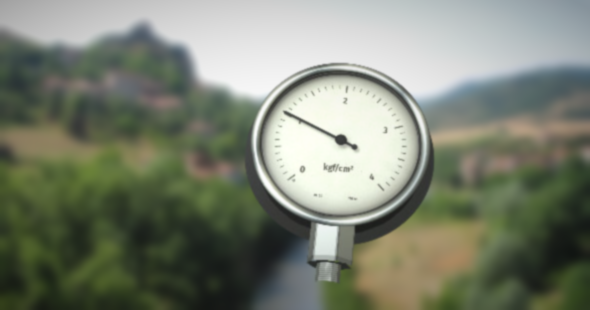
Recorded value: 1,kg/cm²
